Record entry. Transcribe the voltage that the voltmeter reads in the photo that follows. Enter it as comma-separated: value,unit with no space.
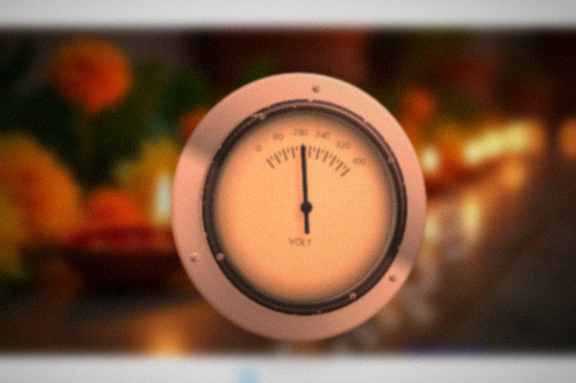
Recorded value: 160,V
